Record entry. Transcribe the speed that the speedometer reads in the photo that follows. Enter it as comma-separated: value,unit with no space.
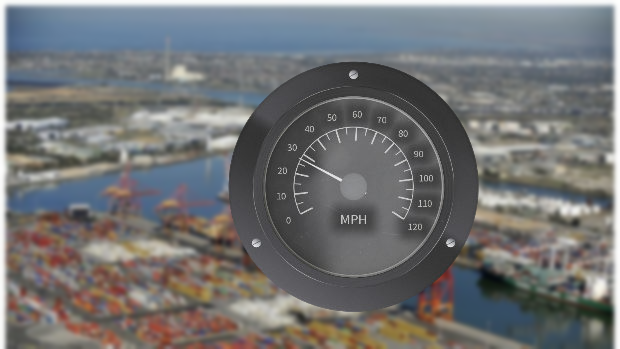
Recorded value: 27.5,mph
